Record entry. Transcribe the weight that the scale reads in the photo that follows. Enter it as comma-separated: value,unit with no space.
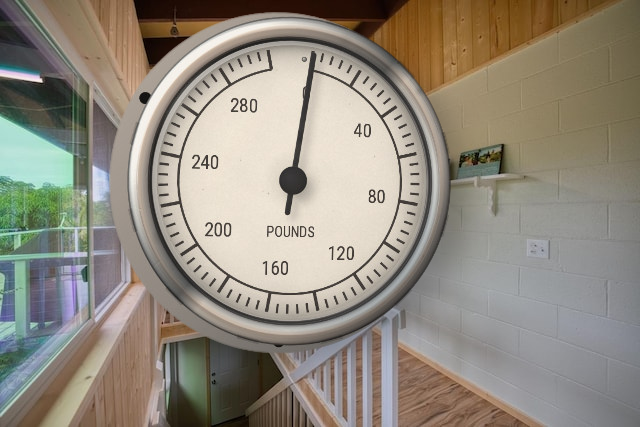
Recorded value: 0,lb
